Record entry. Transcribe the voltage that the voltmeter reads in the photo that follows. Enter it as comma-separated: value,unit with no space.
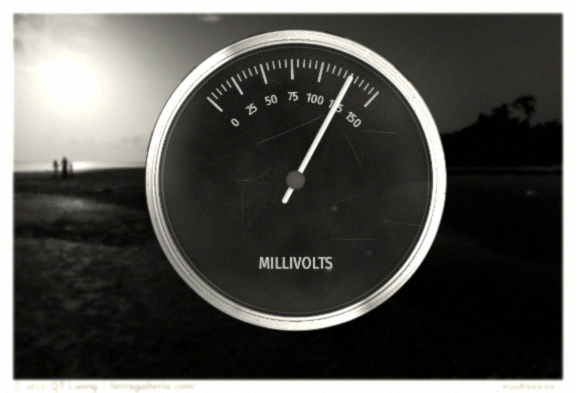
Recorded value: 125,mV
